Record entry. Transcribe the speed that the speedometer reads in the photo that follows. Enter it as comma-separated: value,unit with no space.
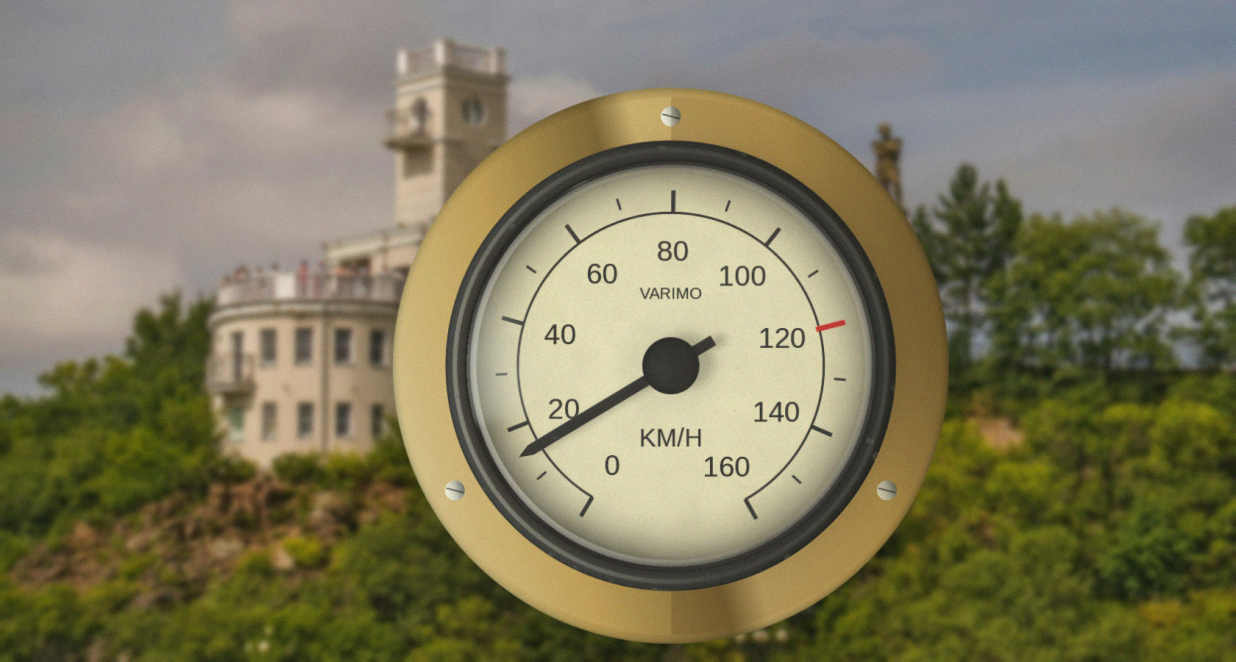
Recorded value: 15,km/h
